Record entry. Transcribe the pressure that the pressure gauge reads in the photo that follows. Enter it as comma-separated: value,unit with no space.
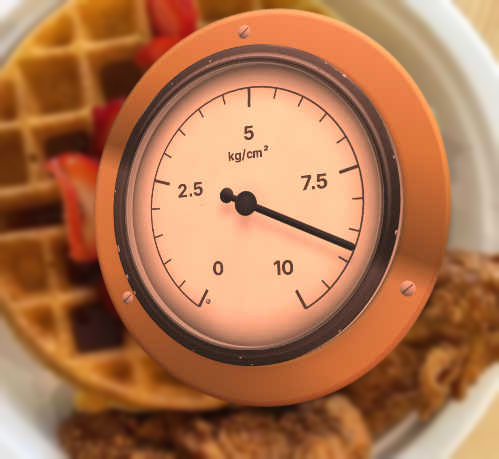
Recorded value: 8.75,kg/cm²
